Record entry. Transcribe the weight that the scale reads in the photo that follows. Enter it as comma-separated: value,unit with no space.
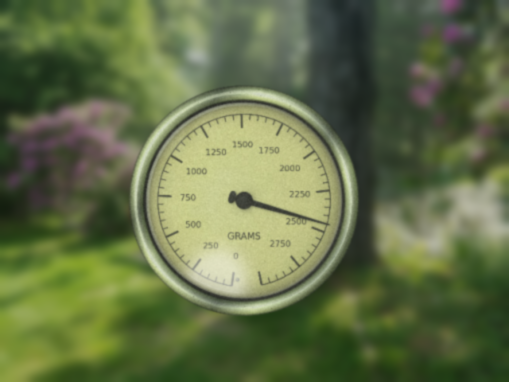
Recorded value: 2450,g
